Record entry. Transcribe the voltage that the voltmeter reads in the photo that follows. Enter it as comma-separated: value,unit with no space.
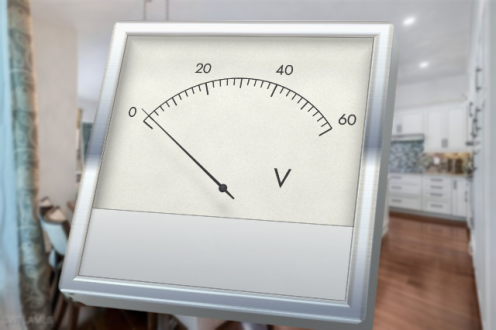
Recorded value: 2,V
